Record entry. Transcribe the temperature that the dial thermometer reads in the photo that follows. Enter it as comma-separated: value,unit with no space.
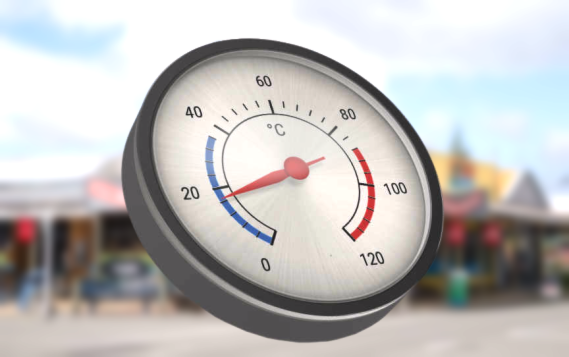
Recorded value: 16,°C
